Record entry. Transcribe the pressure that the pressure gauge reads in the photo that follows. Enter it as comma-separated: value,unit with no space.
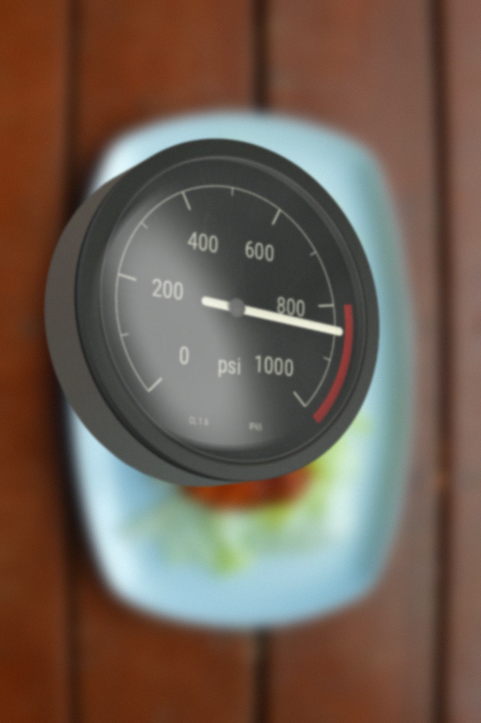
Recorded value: 850,psi
